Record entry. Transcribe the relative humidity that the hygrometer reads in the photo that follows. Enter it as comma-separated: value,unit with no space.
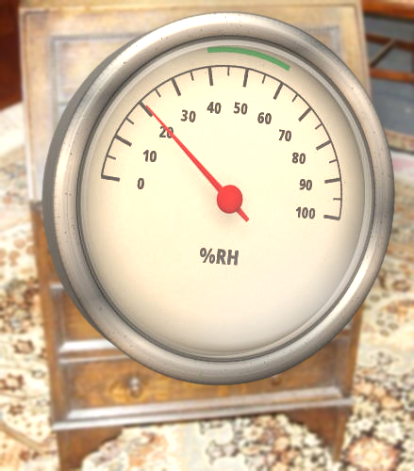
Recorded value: 20,%
